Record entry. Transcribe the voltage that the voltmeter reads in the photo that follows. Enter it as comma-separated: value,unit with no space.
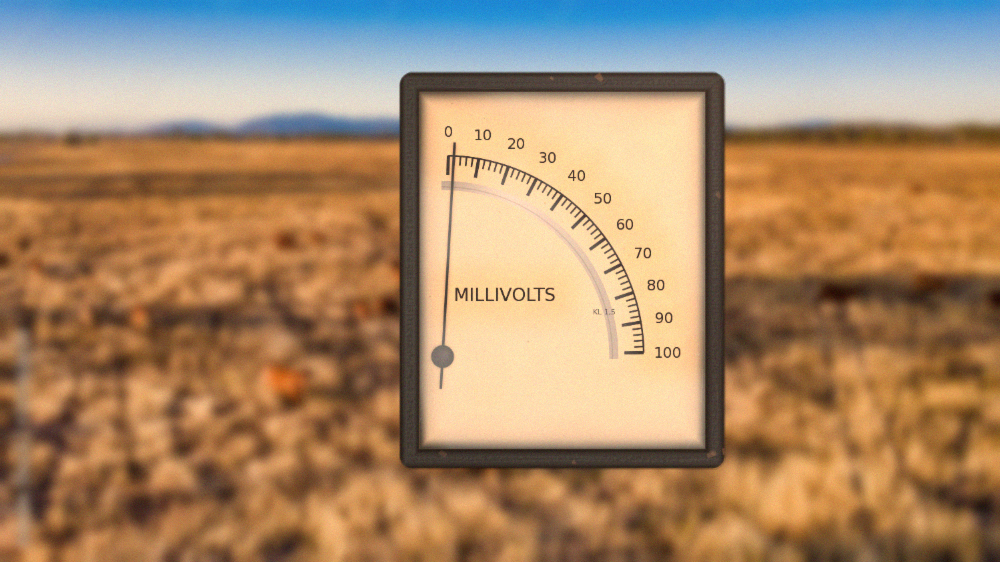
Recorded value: 2,mV
